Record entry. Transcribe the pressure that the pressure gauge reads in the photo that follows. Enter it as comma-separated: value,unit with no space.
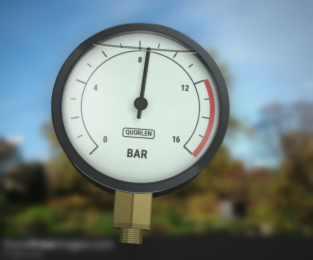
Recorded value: 8.5,bar
